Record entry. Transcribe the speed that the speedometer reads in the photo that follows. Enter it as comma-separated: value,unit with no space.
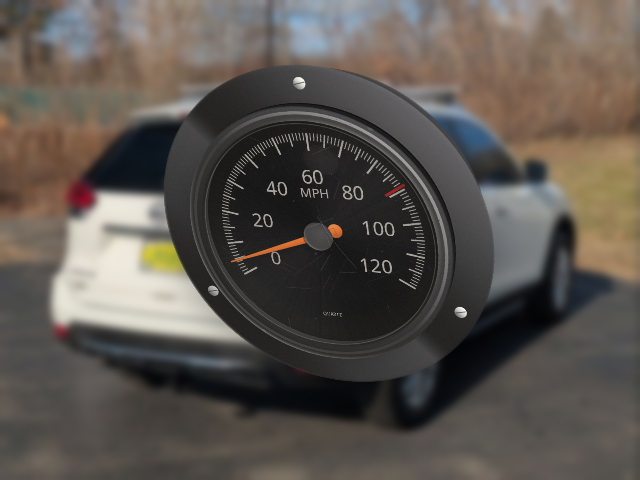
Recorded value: 5,mph
